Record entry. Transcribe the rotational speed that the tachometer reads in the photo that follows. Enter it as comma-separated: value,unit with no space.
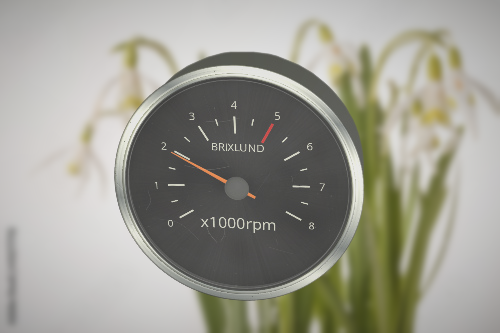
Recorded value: 2000,rpm
